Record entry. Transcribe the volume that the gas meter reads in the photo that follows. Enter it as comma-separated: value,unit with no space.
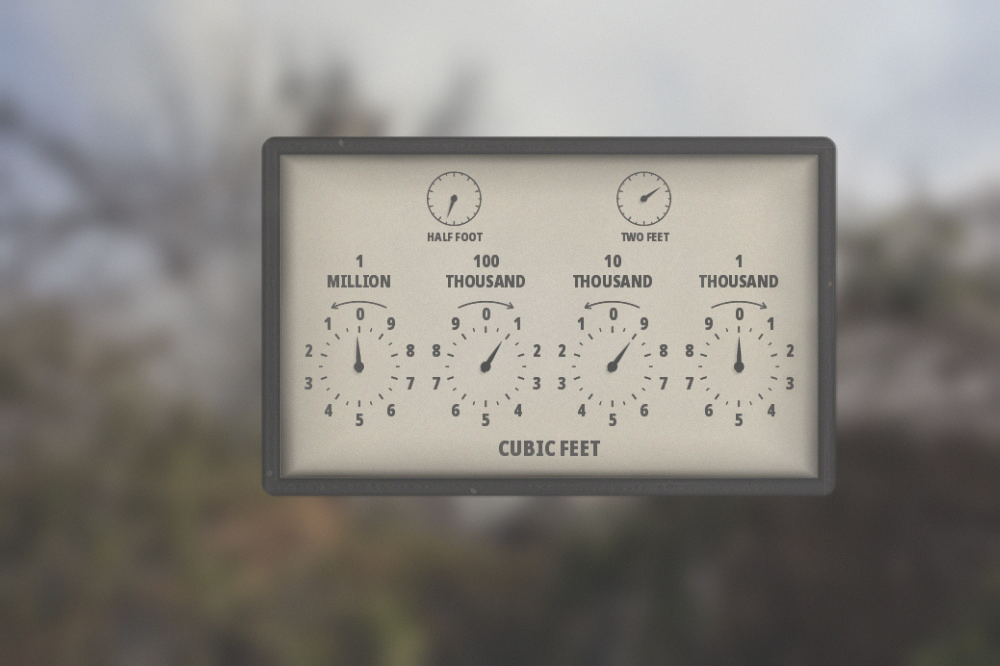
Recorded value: 9000,ft³
